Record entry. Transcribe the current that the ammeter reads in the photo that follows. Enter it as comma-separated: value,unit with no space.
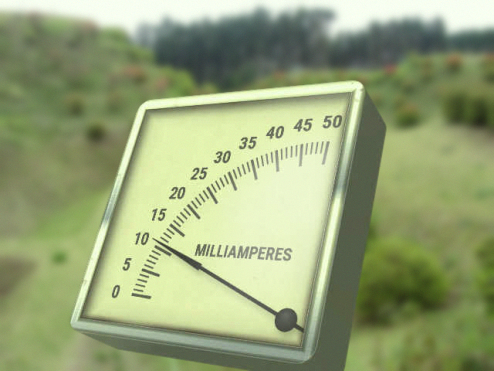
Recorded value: 11,mA
